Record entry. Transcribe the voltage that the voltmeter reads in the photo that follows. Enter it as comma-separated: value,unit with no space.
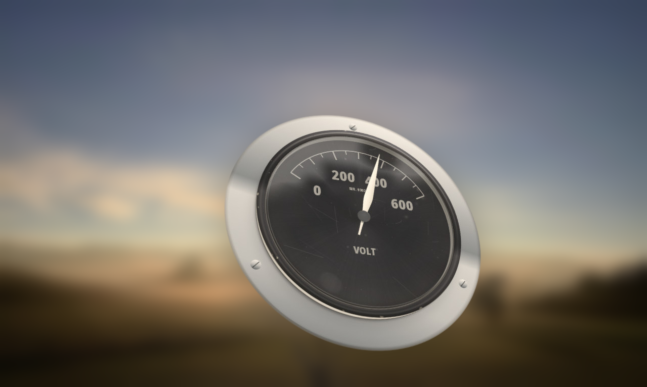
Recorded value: 375,V
